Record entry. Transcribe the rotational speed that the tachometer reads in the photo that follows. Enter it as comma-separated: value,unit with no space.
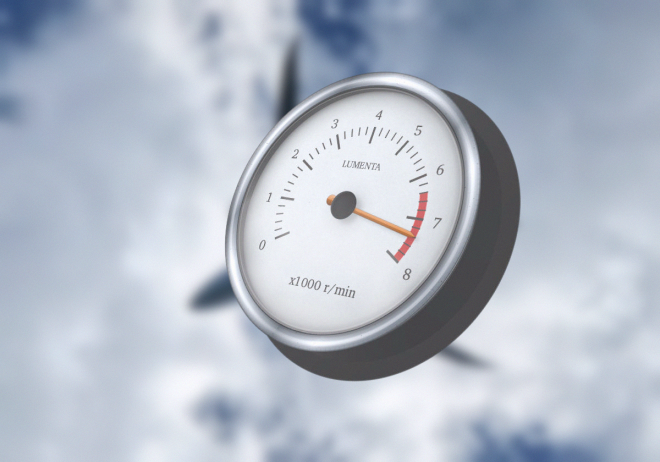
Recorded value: 7400,rpm
